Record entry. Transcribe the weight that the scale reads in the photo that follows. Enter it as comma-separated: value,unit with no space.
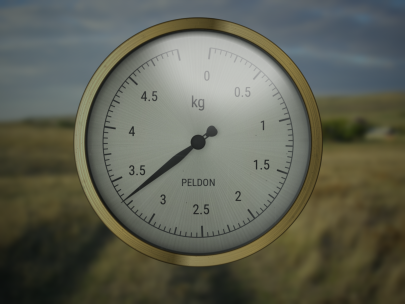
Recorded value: 3.3,kg
